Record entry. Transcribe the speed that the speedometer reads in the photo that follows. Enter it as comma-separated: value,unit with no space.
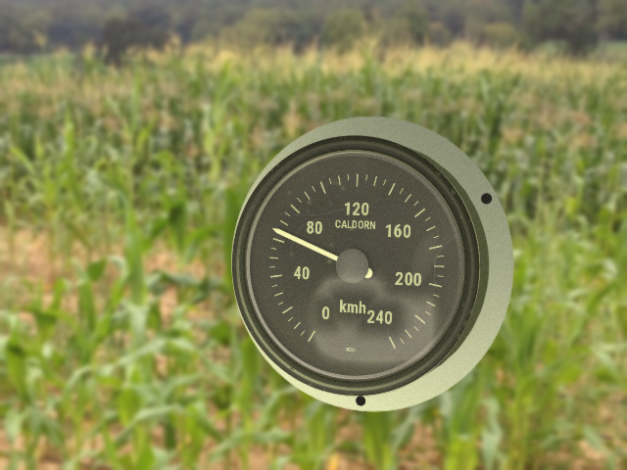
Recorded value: 65,km/h
